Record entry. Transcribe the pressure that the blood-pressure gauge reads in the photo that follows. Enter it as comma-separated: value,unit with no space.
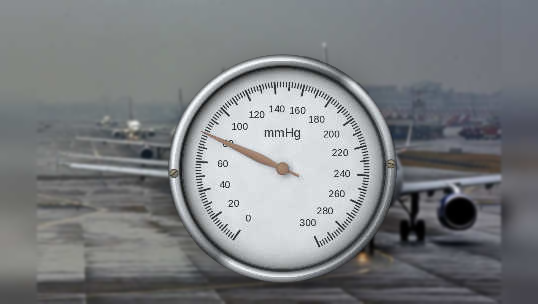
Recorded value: 80,mmHg
